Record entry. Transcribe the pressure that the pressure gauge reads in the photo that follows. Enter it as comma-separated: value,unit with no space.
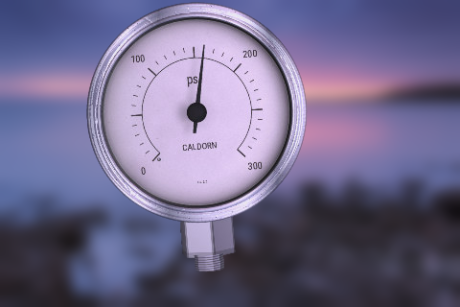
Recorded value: 160,psi
